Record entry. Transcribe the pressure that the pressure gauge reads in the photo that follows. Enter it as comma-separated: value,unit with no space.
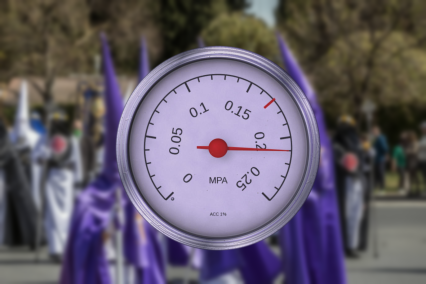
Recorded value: 0.21,MPa
